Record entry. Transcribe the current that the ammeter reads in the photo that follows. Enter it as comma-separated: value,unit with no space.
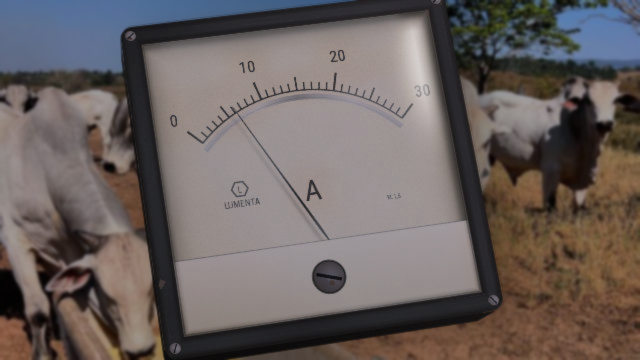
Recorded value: 6,A
